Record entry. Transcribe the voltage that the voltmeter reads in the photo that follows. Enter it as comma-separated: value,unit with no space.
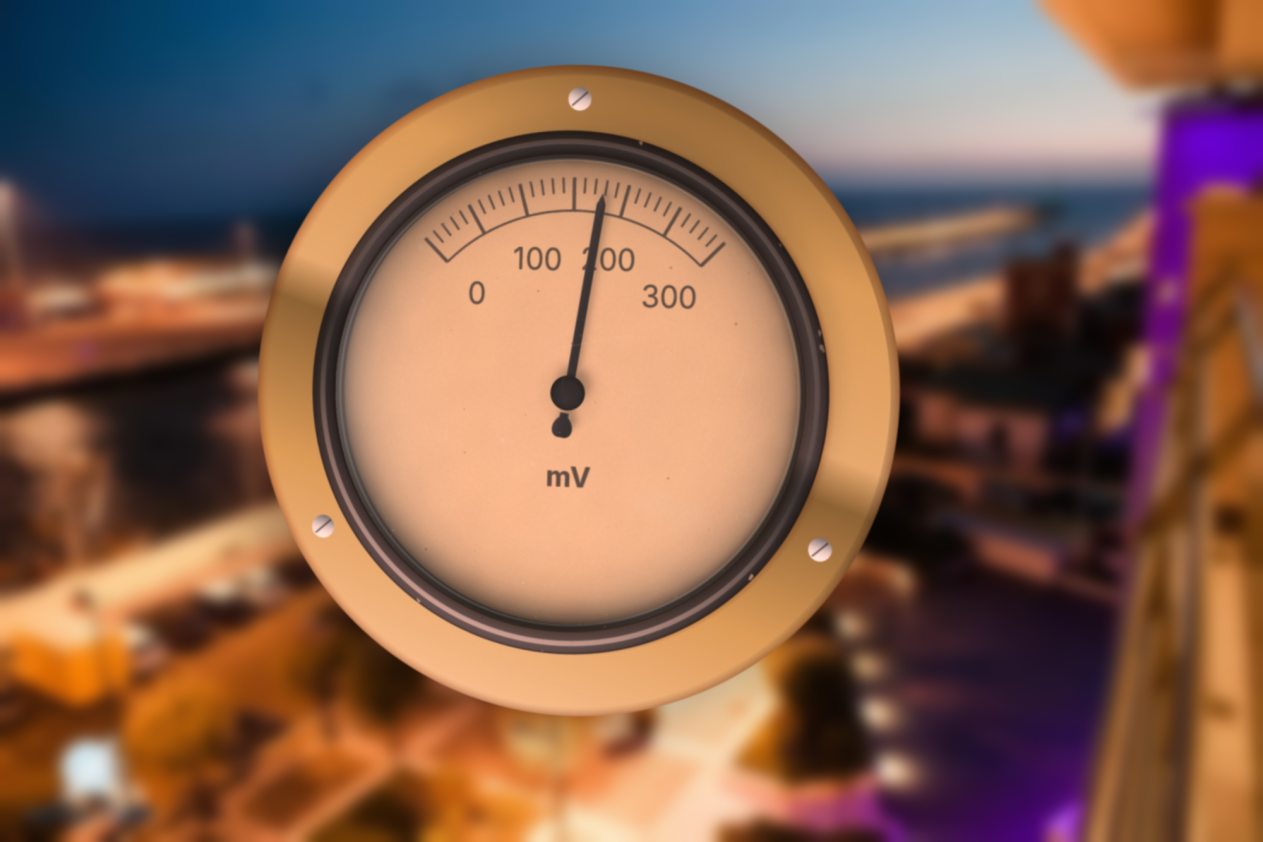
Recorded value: 180,mV
